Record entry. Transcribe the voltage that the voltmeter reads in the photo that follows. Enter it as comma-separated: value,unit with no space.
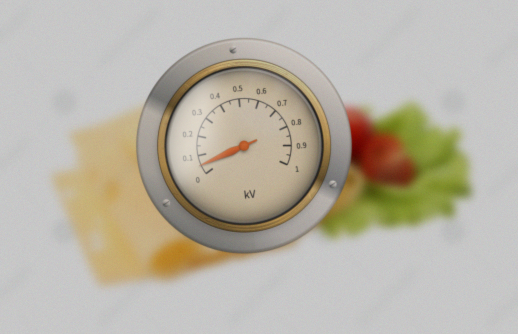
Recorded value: 0.05,kV
